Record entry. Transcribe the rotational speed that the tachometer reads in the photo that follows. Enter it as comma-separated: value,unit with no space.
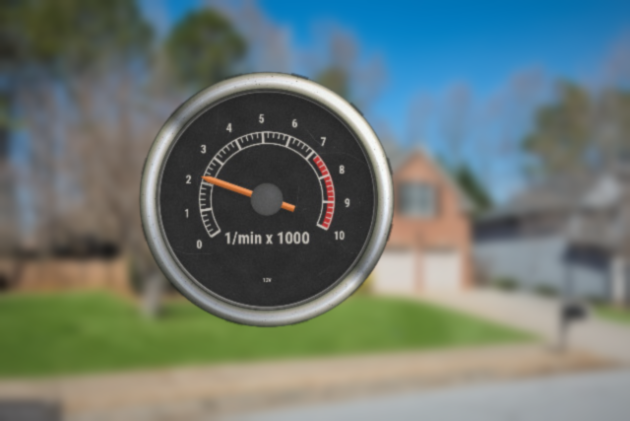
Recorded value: 2200,rpm
